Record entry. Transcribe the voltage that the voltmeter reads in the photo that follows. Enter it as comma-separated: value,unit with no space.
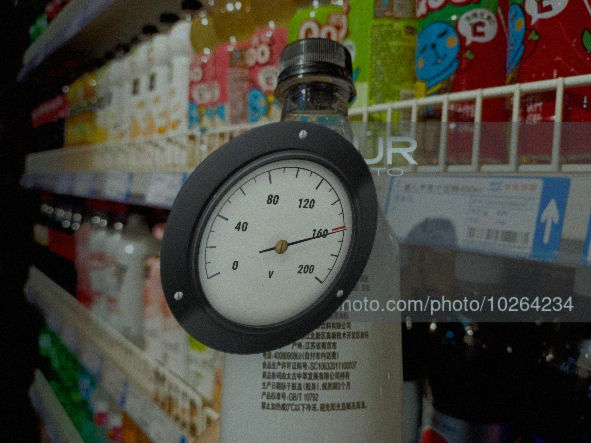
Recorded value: 160,V
